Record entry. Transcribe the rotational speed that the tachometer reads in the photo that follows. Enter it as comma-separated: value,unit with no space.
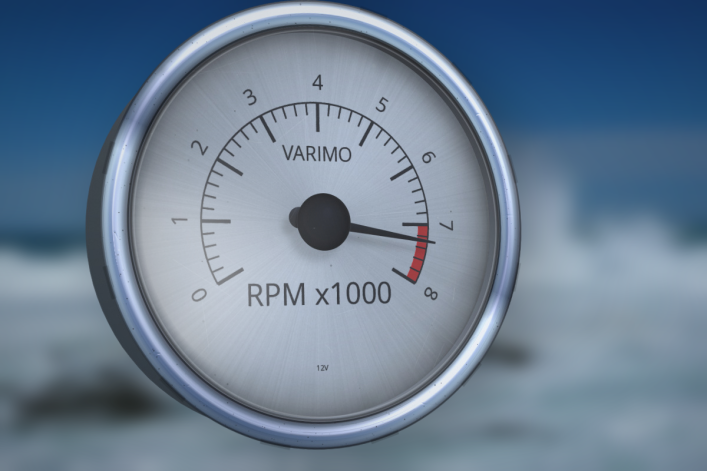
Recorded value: 7300,rpm
